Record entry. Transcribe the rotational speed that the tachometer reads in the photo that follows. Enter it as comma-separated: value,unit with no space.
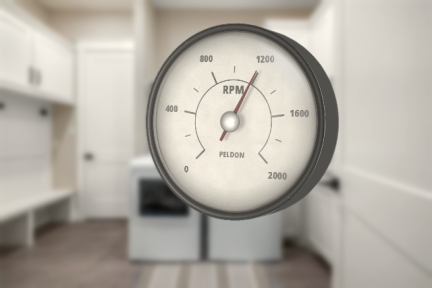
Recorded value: 1200,rpm
